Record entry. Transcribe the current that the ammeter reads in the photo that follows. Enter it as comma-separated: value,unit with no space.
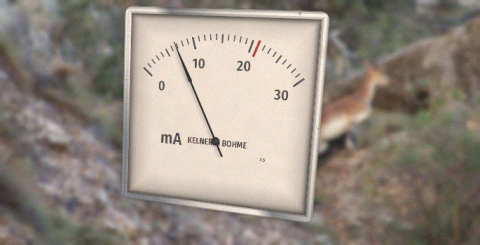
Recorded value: 7,mA
